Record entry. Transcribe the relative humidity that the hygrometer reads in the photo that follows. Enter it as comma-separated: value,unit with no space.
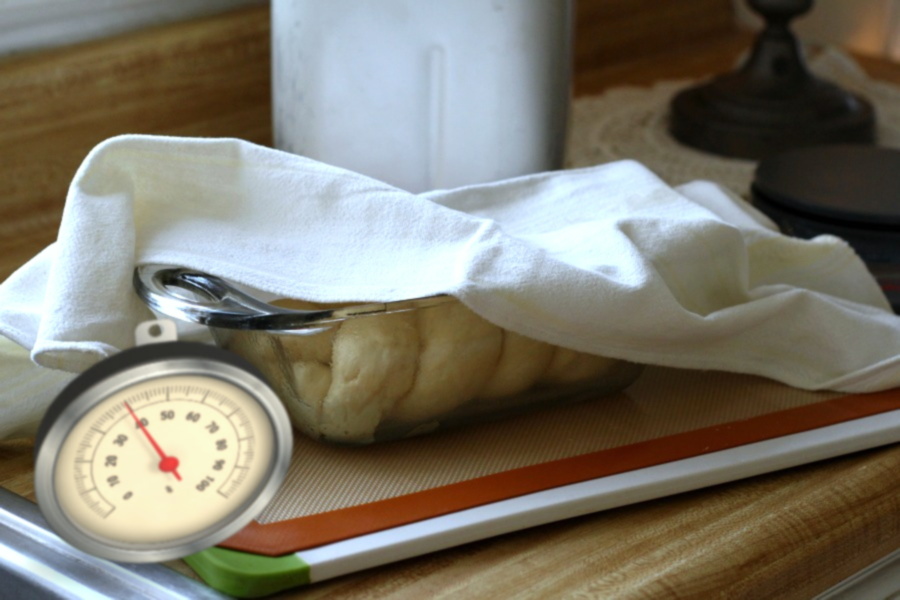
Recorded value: 40,%
